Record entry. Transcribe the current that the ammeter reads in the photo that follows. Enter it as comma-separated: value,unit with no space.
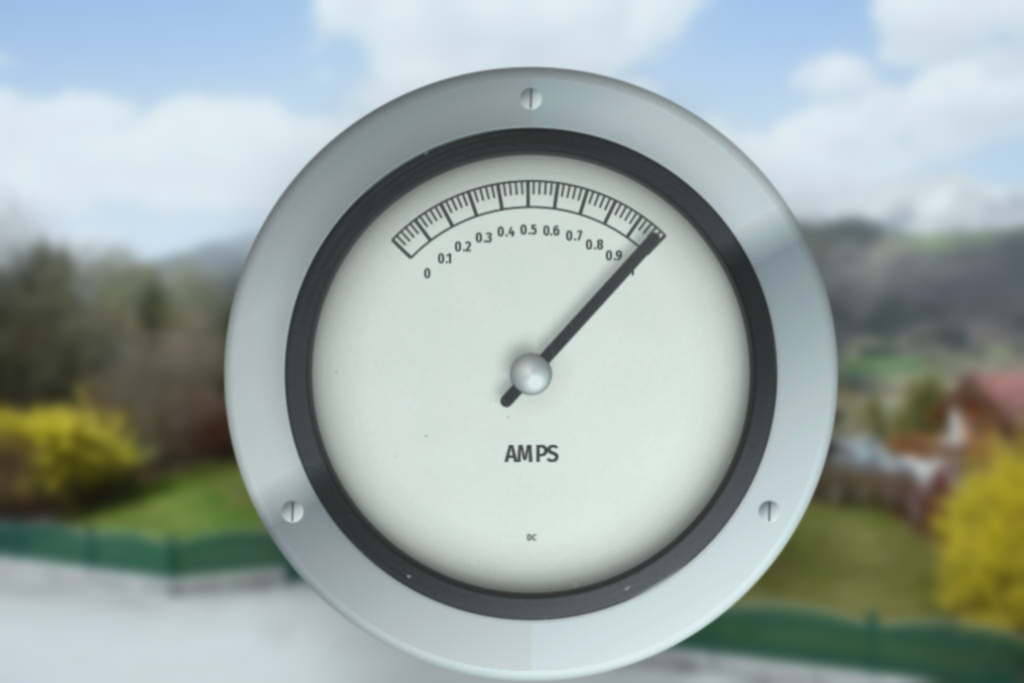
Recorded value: 0.98,A
